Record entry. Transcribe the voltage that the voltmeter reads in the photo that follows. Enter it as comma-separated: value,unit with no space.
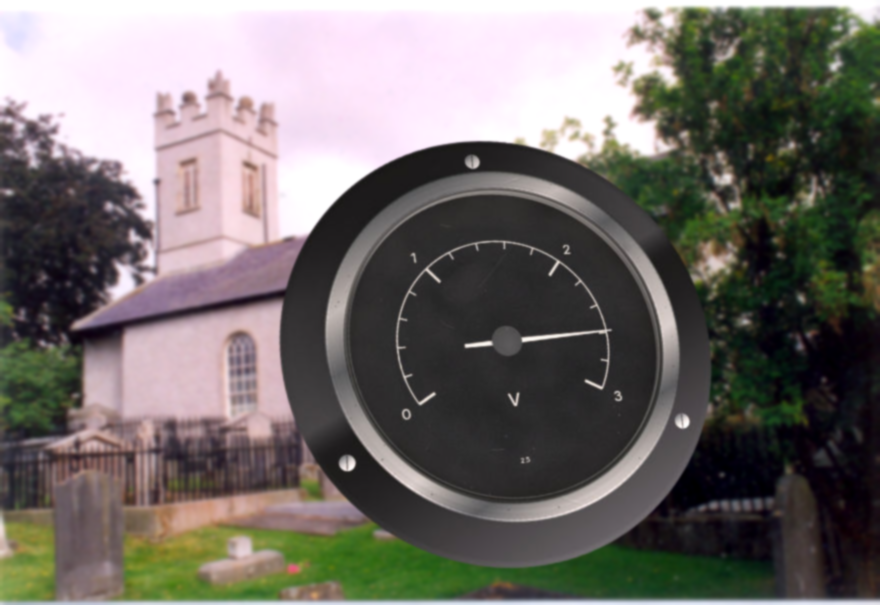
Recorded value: 2.6,V
